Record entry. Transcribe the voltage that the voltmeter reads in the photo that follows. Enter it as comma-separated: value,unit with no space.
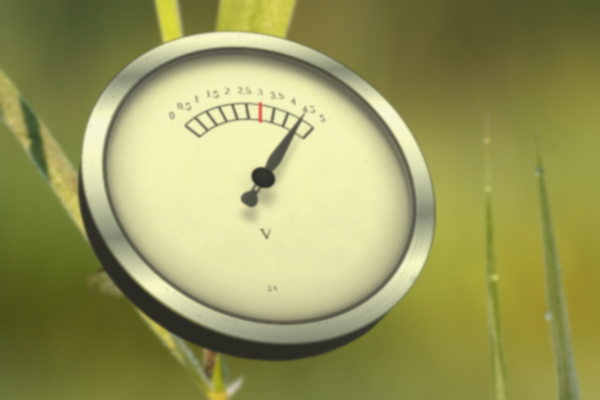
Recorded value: 4.5,V
